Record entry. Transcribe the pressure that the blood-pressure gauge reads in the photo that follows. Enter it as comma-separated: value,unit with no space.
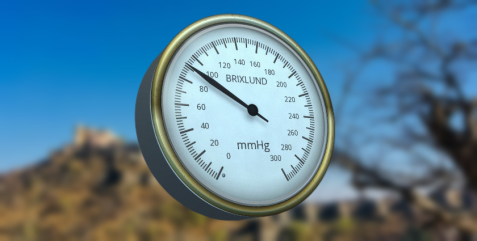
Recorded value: 90,mmHg
